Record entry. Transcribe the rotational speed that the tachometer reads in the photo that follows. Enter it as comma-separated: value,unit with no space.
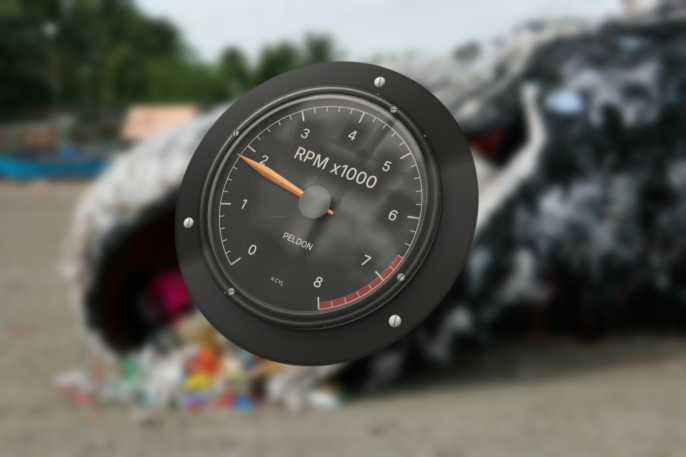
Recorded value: 1800,rpm
